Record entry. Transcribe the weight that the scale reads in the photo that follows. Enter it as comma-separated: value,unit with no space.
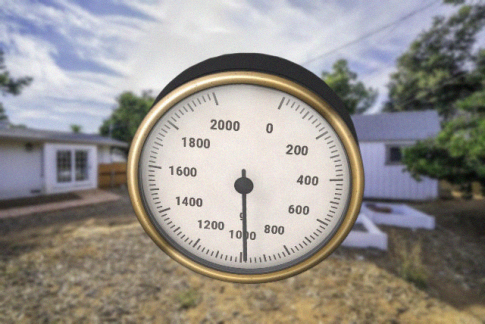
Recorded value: 980,g
